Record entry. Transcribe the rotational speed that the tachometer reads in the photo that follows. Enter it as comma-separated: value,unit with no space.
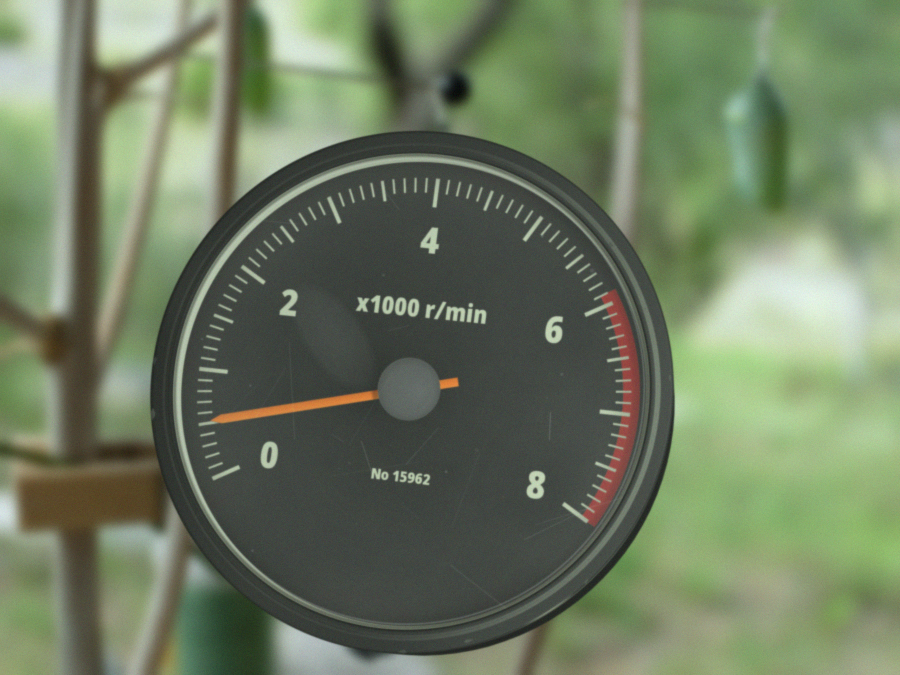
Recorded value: 500,rpm
